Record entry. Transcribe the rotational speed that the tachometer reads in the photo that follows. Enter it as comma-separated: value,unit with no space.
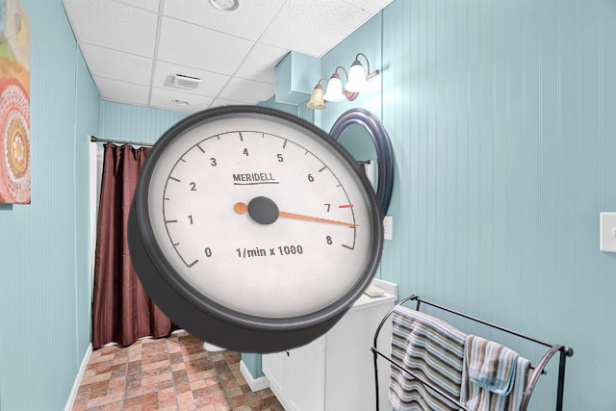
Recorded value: 7500,rpm
